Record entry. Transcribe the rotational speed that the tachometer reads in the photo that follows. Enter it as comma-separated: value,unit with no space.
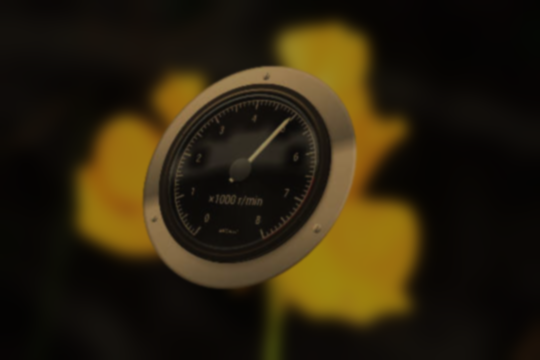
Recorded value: 5000,rpm
